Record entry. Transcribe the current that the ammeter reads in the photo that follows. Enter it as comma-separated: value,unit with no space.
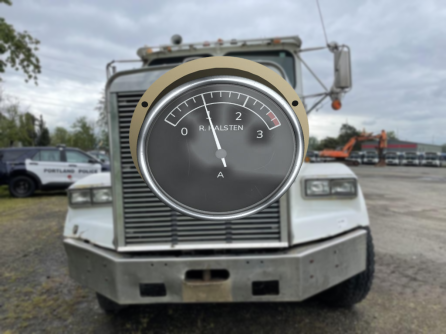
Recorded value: 1,A
